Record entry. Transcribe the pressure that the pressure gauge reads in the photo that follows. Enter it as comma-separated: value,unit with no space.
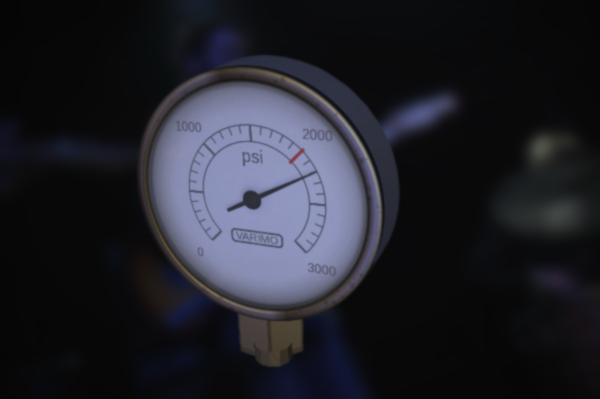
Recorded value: 2200,psi
